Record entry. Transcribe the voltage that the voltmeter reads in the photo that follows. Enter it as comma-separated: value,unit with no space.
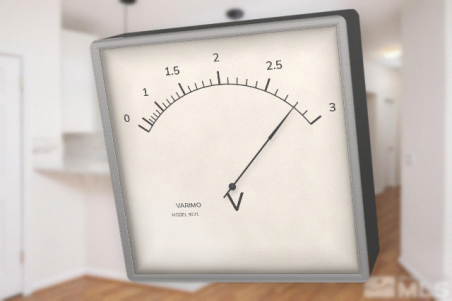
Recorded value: 2.8,V
